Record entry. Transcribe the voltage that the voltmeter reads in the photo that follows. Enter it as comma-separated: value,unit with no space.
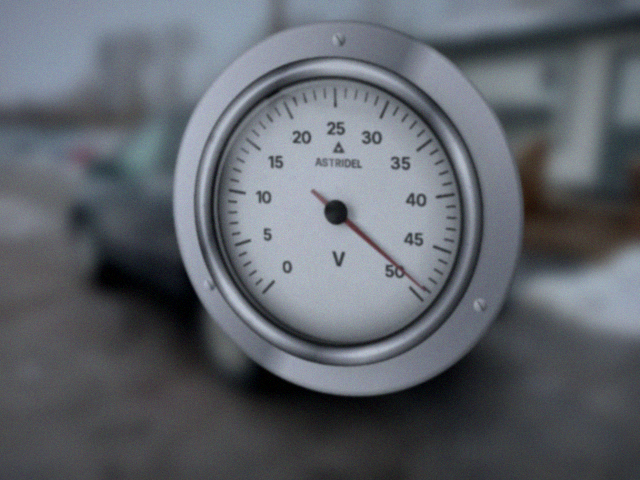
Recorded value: 49,V
